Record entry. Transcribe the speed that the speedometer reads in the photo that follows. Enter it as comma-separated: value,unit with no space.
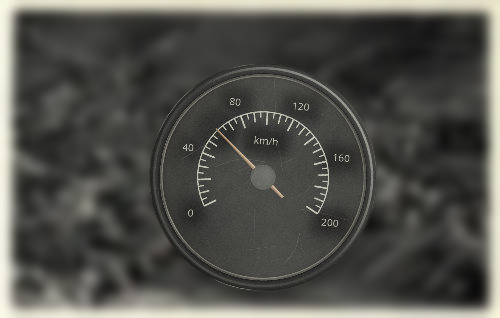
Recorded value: 60,km/h
